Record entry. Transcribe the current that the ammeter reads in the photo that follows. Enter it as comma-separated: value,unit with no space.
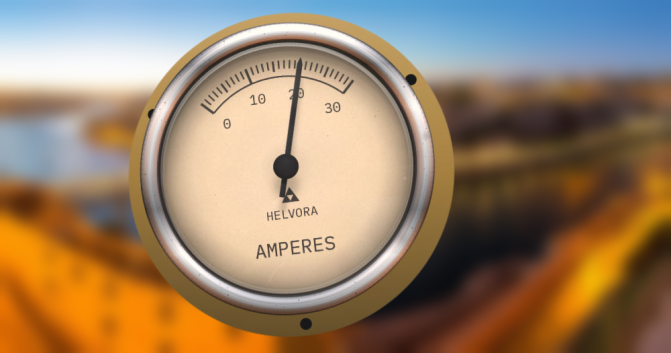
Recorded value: 20,A
